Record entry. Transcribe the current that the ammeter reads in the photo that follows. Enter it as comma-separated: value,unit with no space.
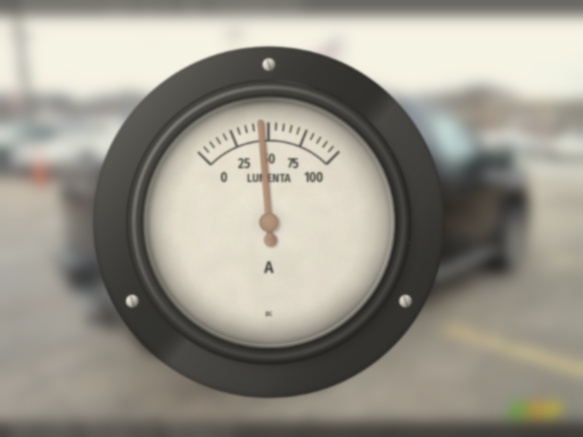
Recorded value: 45,A
